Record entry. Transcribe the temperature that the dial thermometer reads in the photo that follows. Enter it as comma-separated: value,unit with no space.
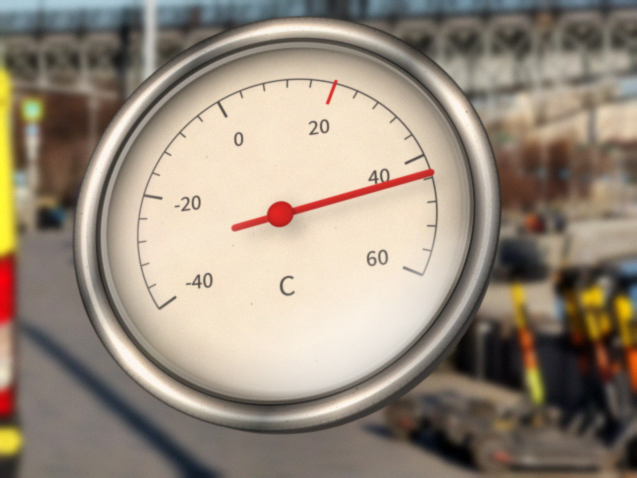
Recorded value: 44,°C
